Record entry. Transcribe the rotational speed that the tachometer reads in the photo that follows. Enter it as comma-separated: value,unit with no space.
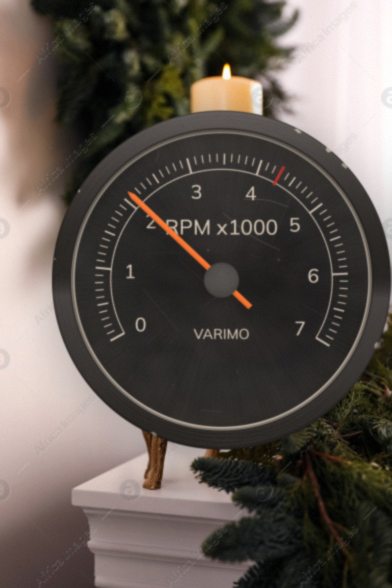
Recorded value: 2100,rpm
